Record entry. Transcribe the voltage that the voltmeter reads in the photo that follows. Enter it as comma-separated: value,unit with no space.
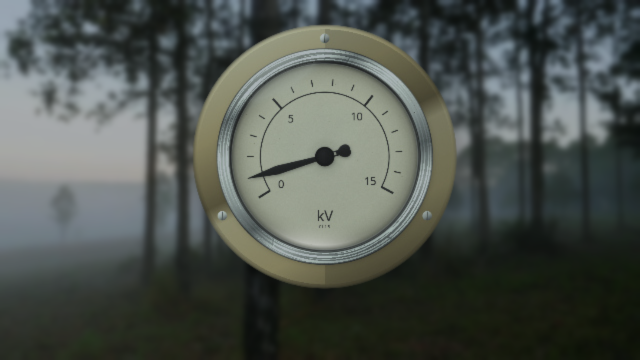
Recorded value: 1,kV
